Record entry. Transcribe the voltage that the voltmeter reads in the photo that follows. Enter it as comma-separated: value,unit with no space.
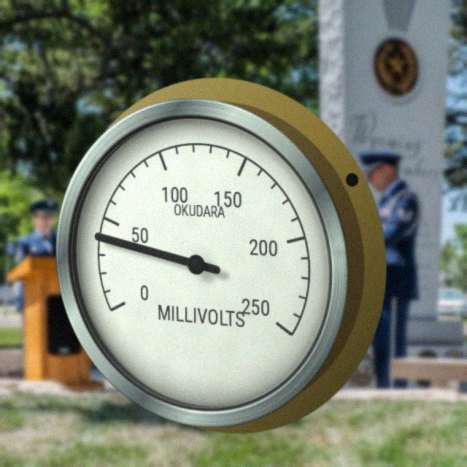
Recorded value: 40,mV
